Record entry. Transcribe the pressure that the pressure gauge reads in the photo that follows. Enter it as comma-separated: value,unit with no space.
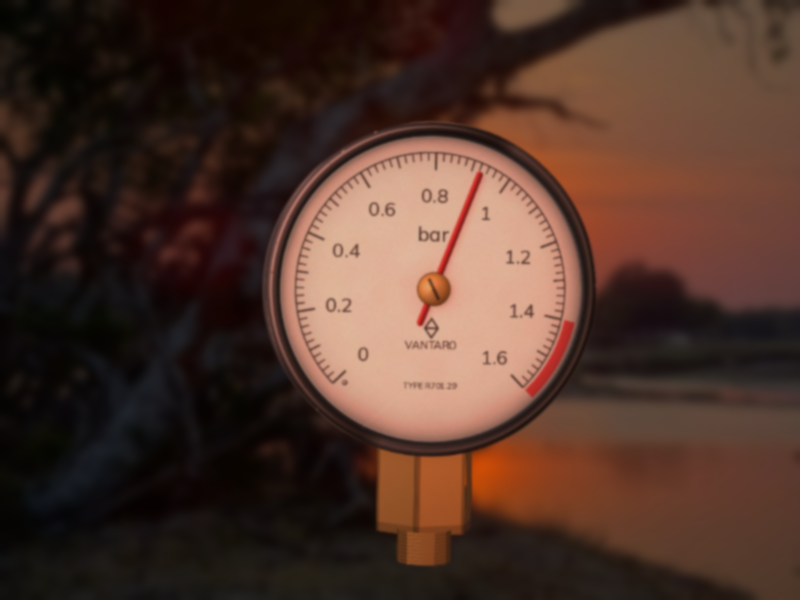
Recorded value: 0.92,bar
